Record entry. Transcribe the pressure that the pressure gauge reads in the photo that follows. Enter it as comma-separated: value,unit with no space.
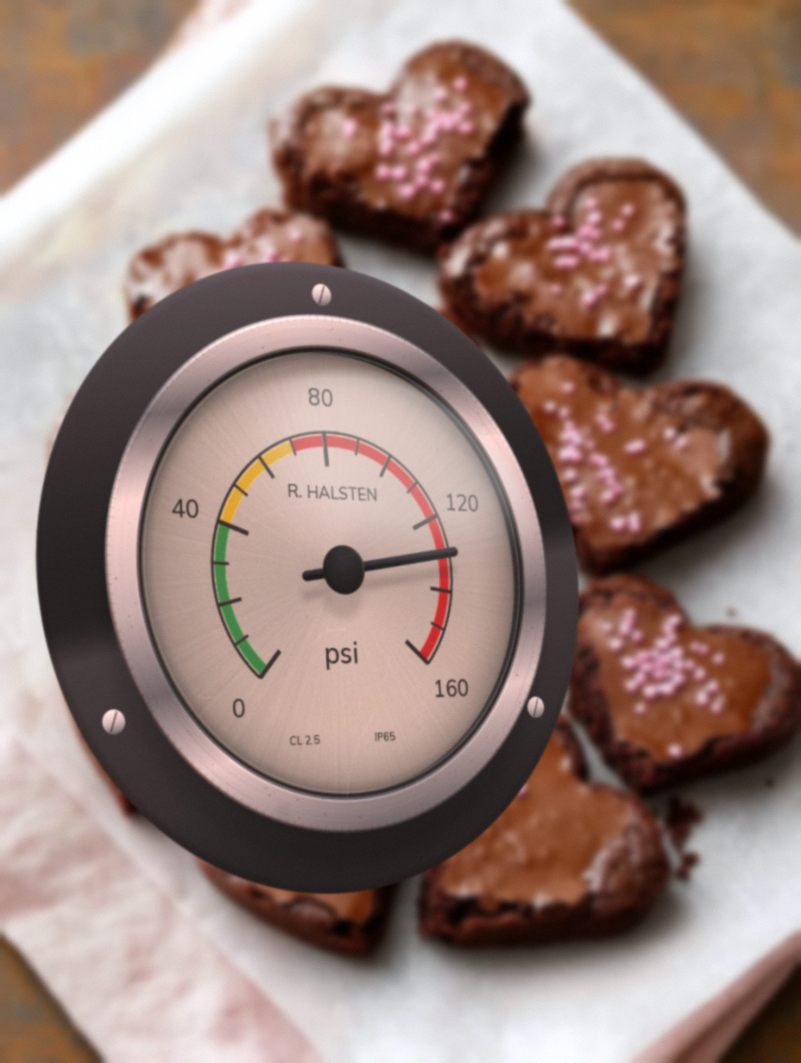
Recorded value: 130,psi
